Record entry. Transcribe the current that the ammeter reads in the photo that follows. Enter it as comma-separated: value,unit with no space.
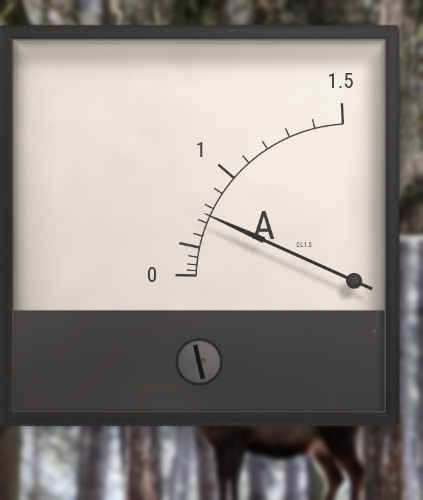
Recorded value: 0.75,A
